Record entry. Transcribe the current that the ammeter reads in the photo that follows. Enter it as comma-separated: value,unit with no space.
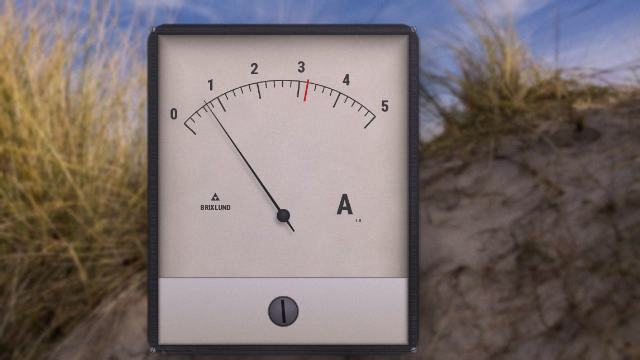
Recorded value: 0.7,A
